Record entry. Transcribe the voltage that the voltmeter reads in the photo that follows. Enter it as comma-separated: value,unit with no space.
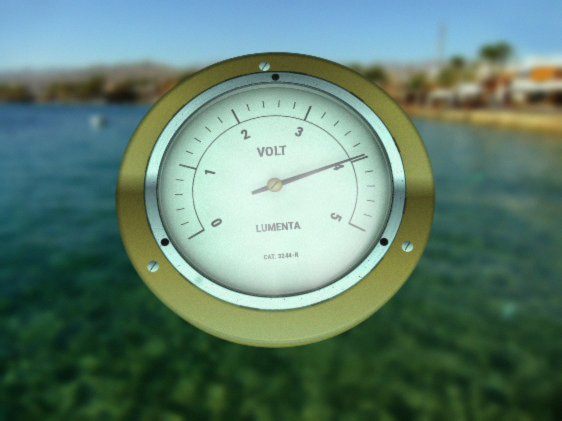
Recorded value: 4,V
